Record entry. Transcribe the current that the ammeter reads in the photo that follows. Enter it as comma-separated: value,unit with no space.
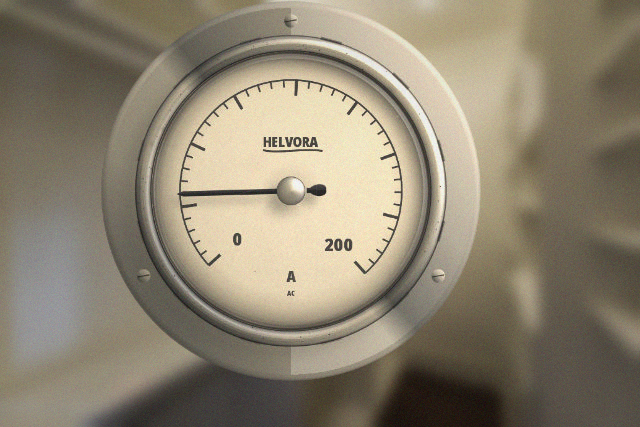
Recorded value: 30,A
